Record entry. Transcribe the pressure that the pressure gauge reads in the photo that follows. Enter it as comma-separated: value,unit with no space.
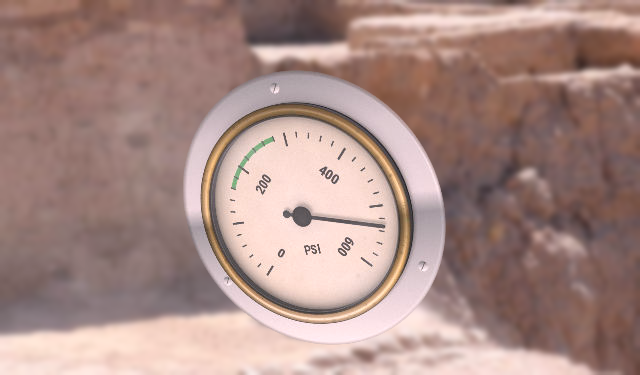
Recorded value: 530,psi
